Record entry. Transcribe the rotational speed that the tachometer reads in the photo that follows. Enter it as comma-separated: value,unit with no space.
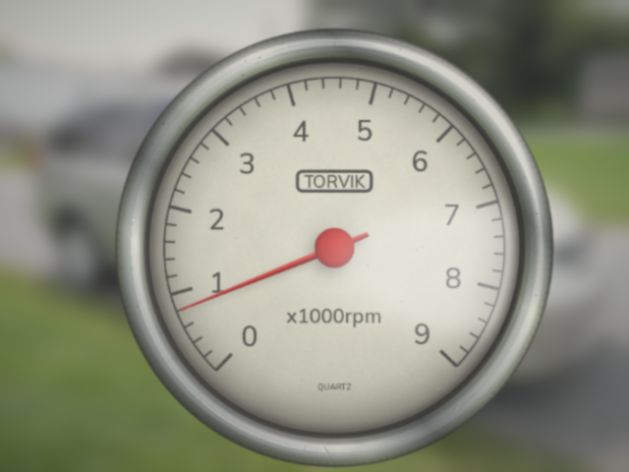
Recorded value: 800,rpm
